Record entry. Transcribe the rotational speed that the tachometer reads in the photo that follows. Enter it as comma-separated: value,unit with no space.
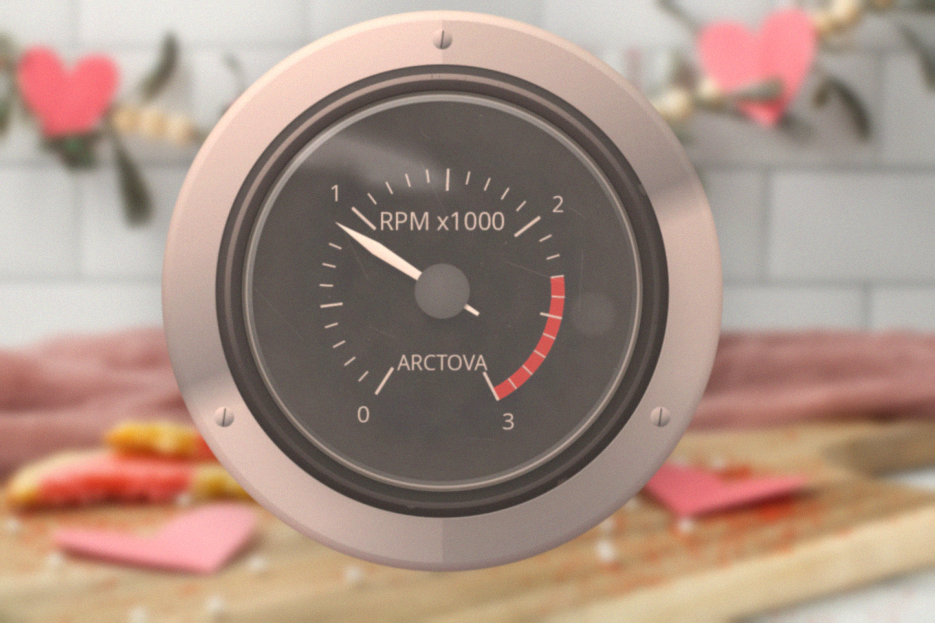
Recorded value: 900,rpm
